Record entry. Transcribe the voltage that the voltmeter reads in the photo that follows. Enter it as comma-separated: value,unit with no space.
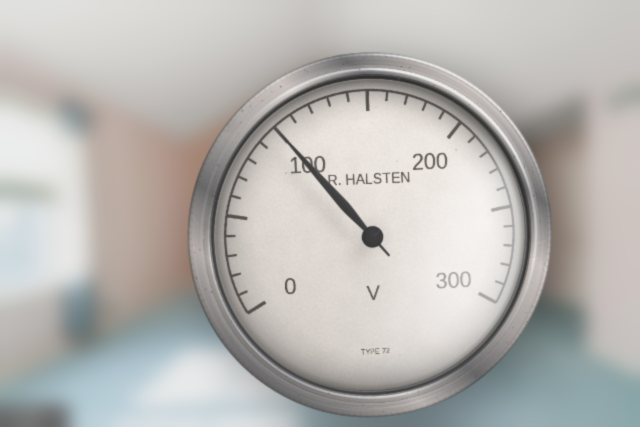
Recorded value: 100,V
